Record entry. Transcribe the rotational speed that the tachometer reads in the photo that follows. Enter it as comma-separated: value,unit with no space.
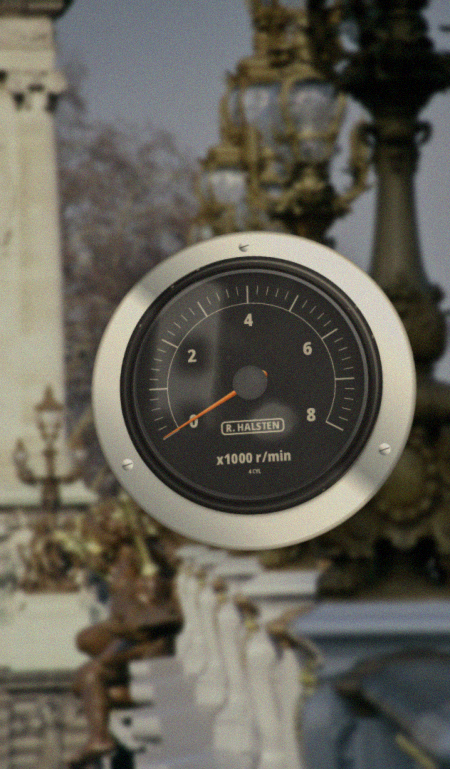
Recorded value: 0,rpm
